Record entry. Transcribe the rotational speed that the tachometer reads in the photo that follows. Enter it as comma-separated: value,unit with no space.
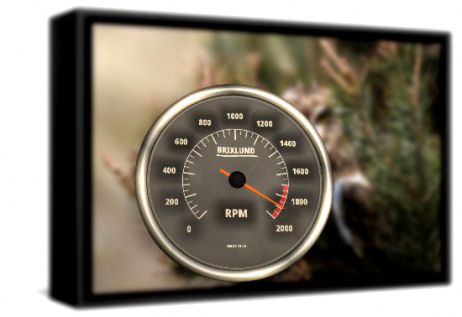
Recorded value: 1900,rpm
